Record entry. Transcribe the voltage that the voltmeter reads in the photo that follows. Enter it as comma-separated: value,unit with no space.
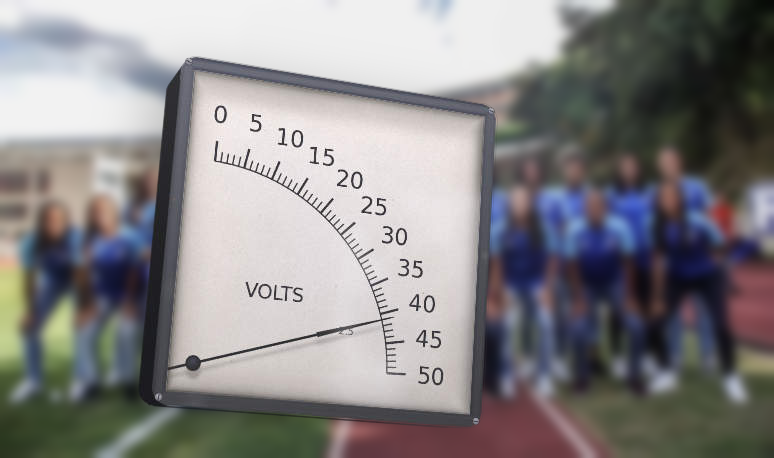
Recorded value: 41,V
